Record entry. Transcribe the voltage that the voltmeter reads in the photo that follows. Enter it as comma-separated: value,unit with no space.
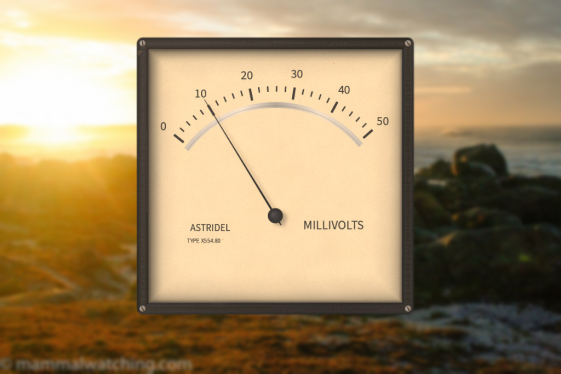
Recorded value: 10,mV
